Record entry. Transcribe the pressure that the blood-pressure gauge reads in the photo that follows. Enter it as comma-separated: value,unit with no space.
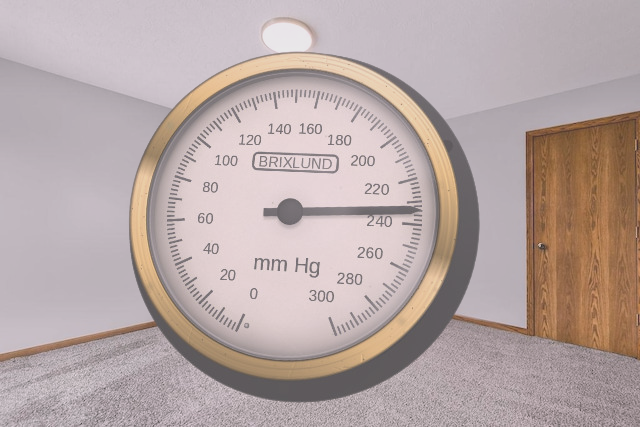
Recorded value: 234,mmHg
